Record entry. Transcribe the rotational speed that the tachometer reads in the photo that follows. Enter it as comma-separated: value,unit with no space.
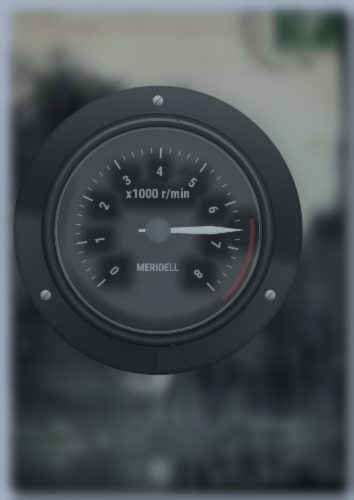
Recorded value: 6600,rpm
